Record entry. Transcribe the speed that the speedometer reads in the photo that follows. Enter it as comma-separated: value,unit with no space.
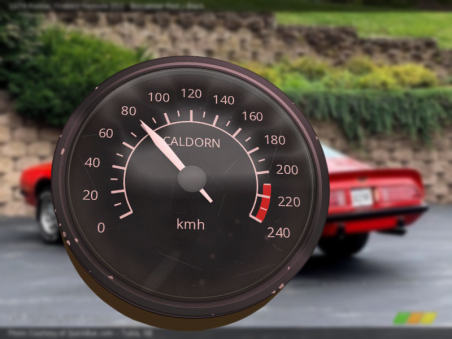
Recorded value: 80,km/h
